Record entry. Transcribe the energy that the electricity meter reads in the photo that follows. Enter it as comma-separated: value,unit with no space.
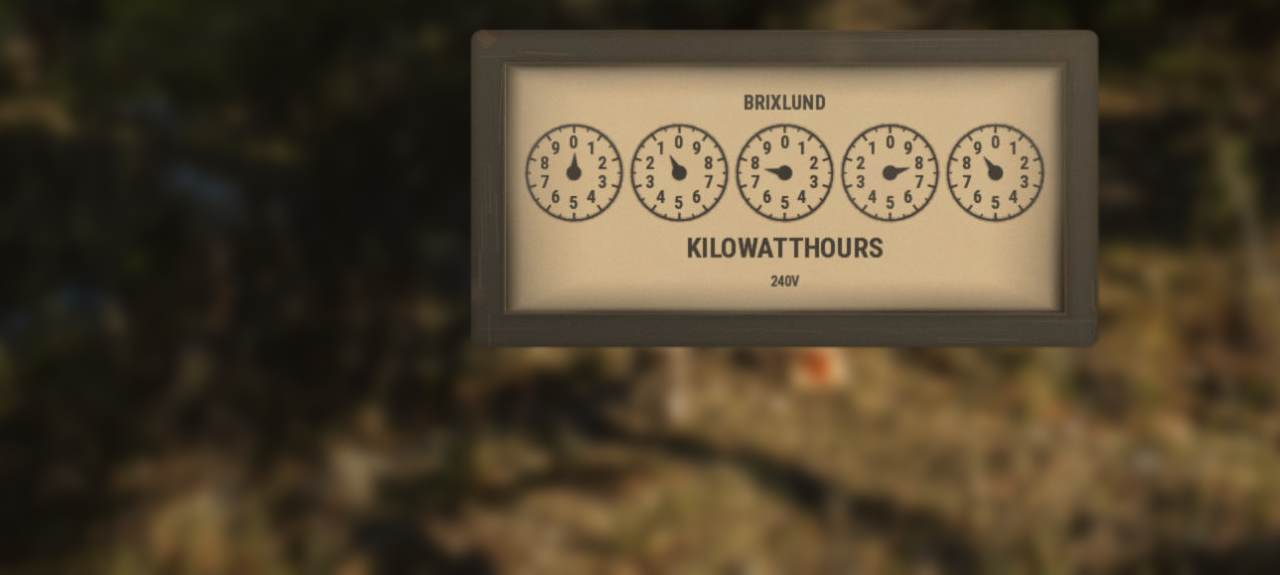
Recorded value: 779,kWh
